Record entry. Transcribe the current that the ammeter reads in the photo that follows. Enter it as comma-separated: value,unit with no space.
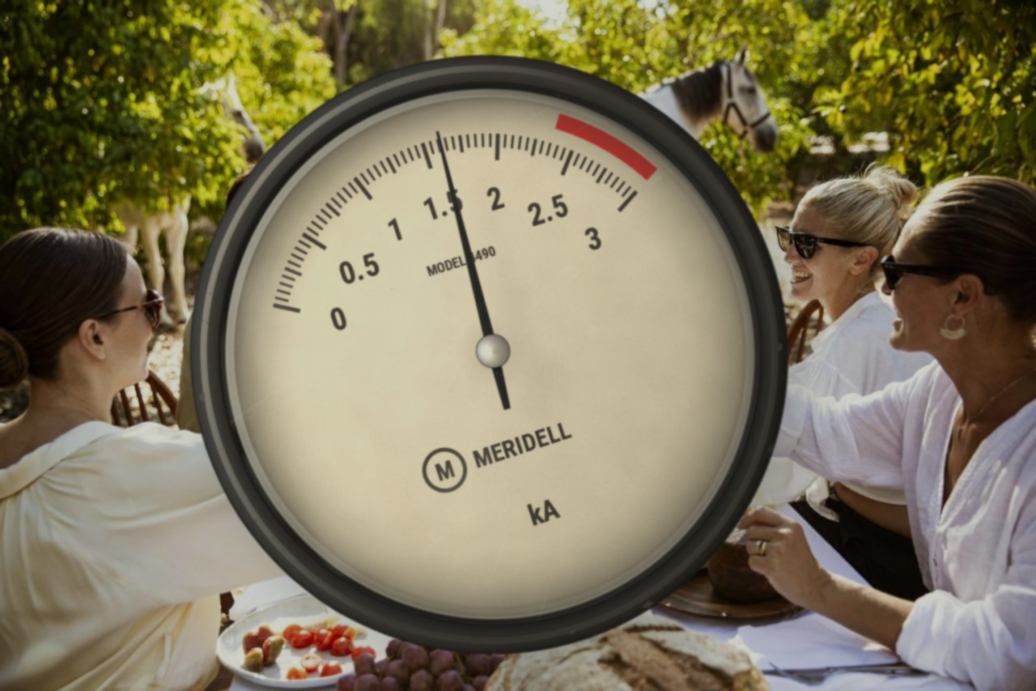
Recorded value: 1.6,kA
